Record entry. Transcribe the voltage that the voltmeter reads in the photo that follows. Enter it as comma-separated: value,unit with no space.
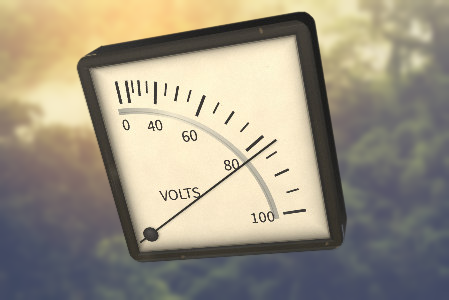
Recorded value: 82.5,V
